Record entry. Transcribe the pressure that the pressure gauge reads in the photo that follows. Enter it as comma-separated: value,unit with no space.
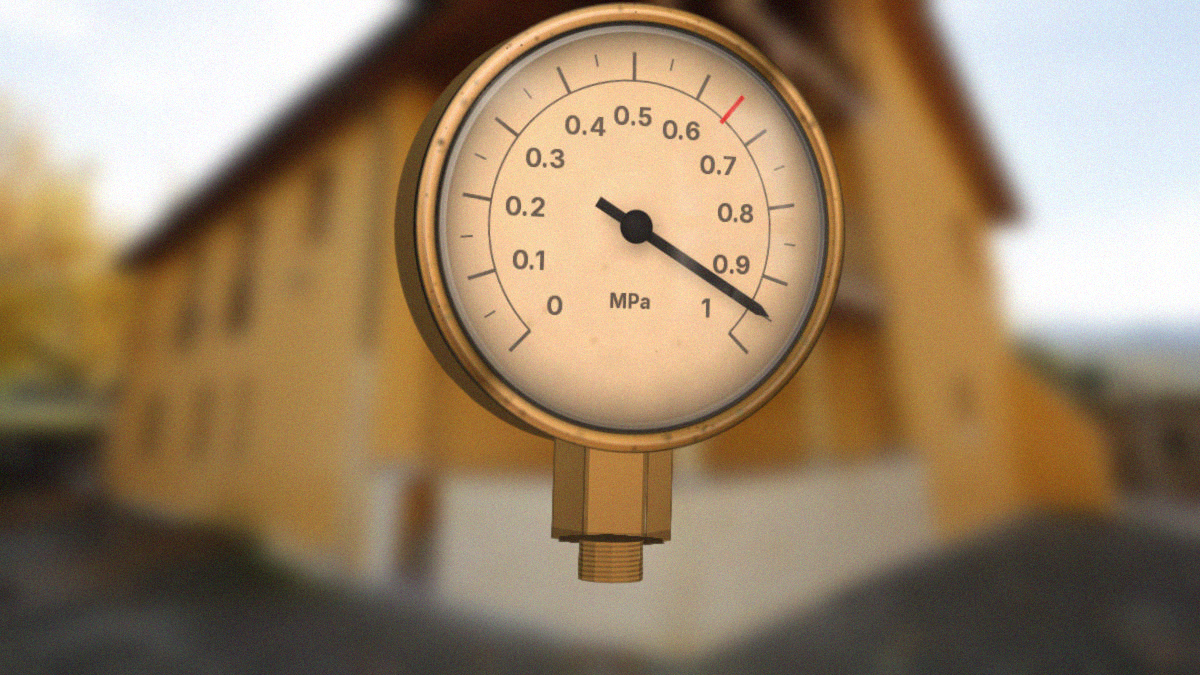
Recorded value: 0.95,MPa
